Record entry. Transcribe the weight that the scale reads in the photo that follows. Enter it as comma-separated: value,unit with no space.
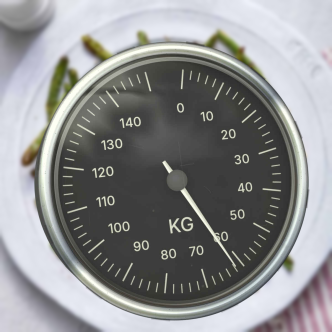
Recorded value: 62,kg
